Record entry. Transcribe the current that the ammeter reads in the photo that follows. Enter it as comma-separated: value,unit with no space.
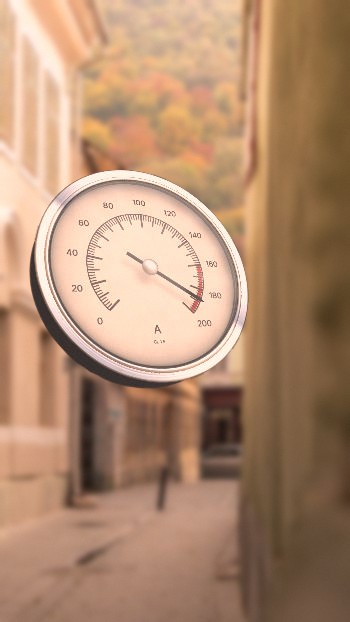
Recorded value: 190,A
